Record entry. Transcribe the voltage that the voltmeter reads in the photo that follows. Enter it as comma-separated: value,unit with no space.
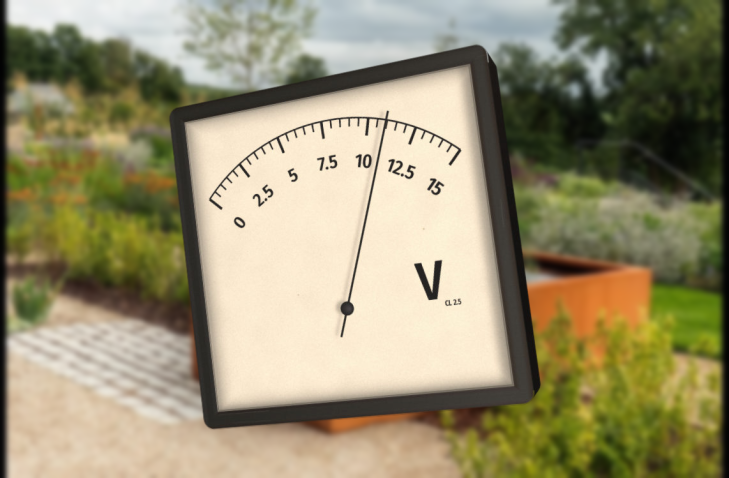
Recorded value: 11,V
